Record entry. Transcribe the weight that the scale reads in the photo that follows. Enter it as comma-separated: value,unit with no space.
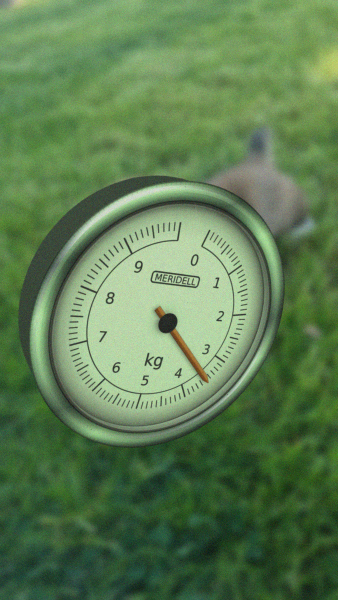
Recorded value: 3.5,kg
